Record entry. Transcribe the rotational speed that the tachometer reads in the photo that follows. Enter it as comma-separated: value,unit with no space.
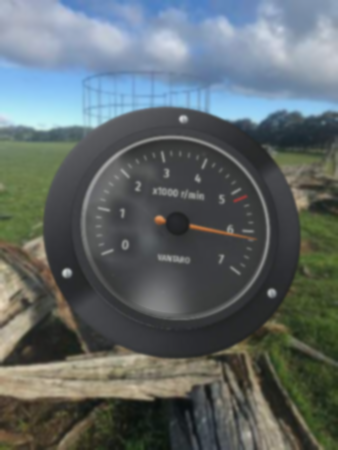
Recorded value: 6200,rpm
